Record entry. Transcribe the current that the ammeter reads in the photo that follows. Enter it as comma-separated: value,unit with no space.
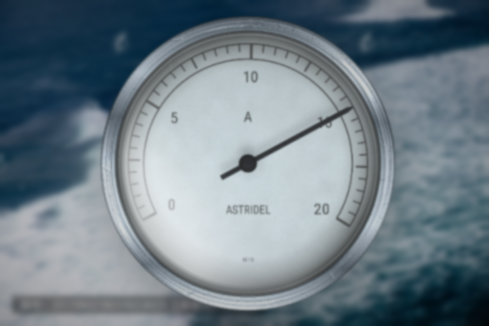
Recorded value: 15,A
